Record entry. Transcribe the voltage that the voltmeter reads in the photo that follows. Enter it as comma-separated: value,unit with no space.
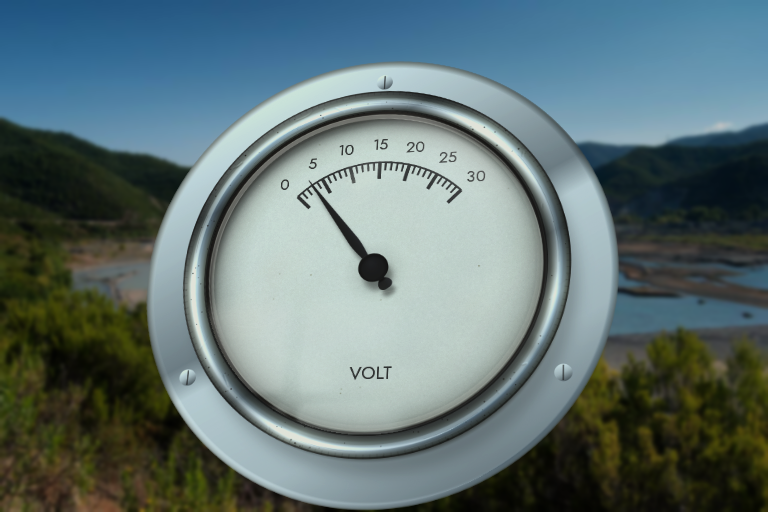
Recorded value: 3,V
